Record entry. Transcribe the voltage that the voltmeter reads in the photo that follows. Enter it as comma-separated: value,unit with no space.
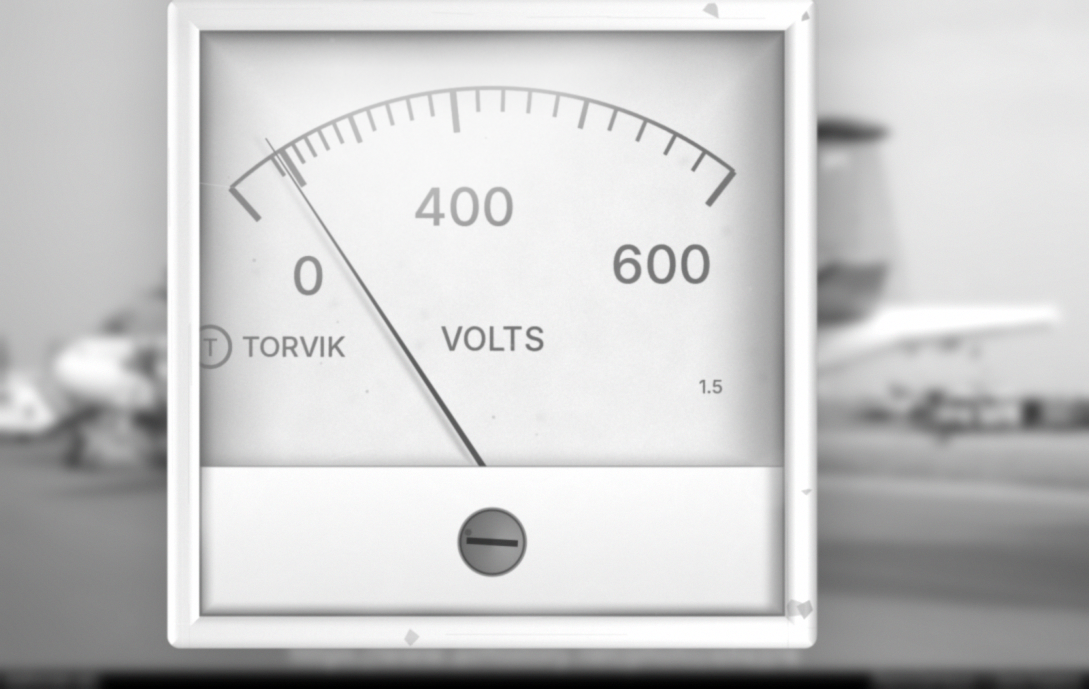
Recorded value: 190,V
